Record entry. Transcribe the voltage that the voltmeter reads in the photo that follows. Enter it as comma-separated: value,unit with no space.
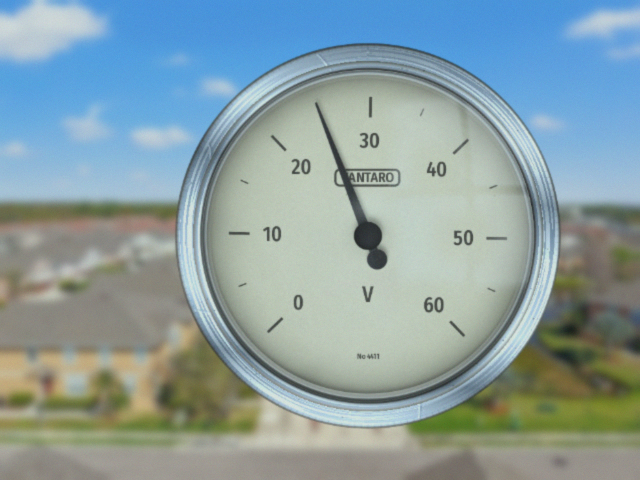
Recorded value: 25,V
